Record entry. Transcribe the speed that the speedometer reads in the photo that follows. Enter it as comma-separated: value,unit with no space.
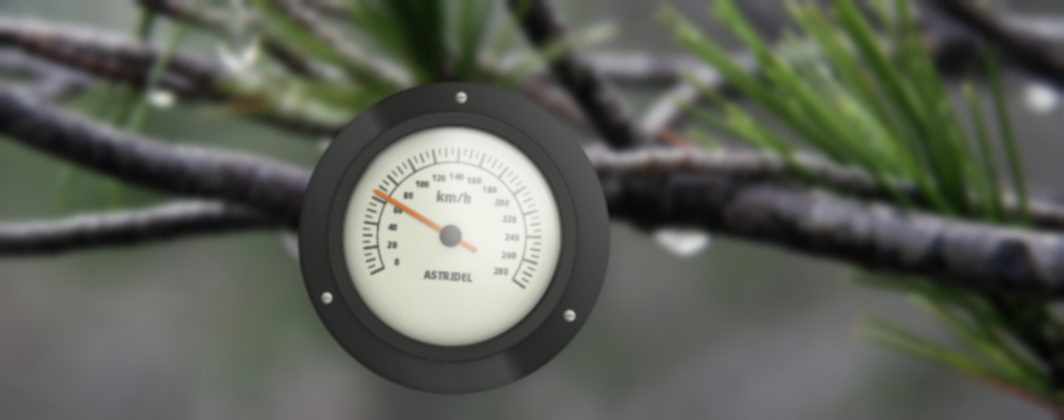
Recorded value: 65,km/h
